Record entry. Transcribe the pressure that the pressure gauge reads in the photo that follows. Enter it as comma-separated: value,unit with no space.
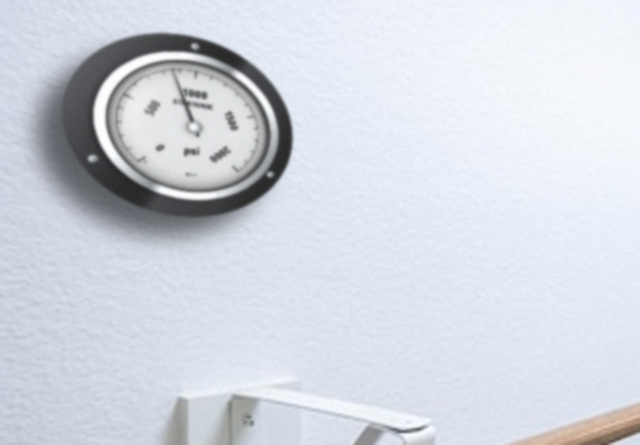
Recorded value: 850,psi
